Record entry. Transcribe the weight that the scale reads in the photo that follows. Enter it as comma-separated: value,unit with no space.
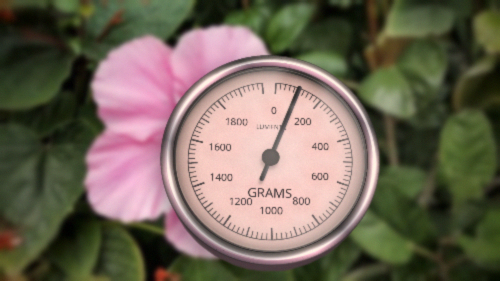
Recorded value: 100,g
